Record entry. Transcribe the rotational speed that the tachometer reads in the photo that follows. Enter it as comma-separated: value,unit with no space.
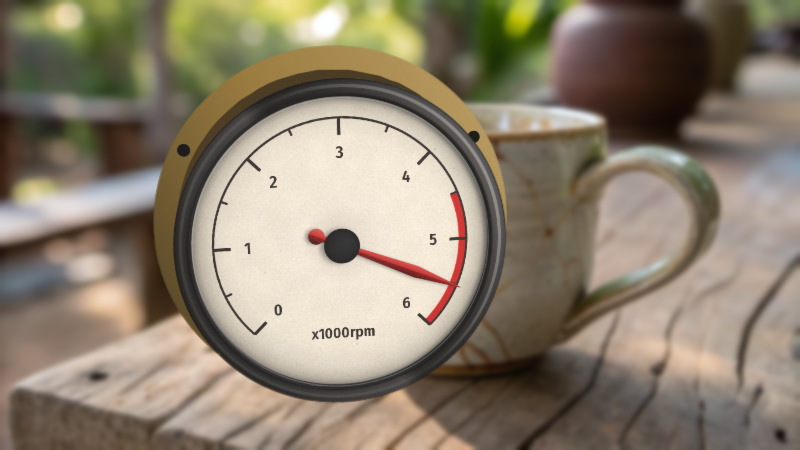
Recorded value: 5500,rpm
